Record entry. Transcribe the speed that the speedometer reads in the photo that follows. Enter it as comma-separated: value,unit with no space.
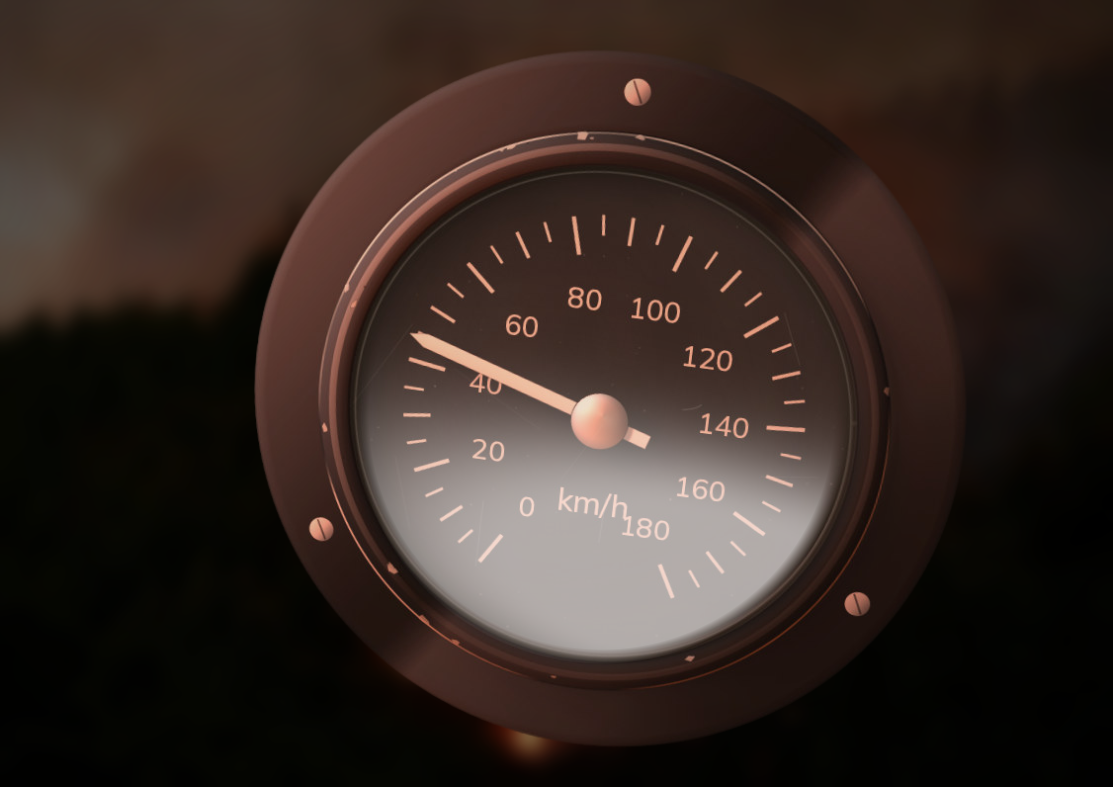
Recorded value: 45,km/h
